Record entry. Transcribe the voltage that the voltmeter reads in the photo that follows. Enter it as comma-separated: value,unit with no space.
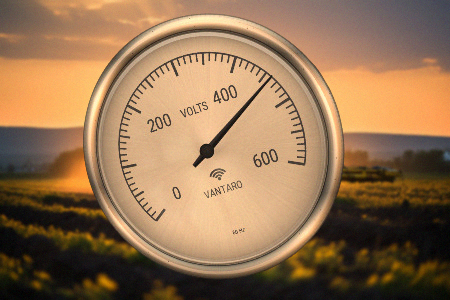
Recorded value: 460,V
